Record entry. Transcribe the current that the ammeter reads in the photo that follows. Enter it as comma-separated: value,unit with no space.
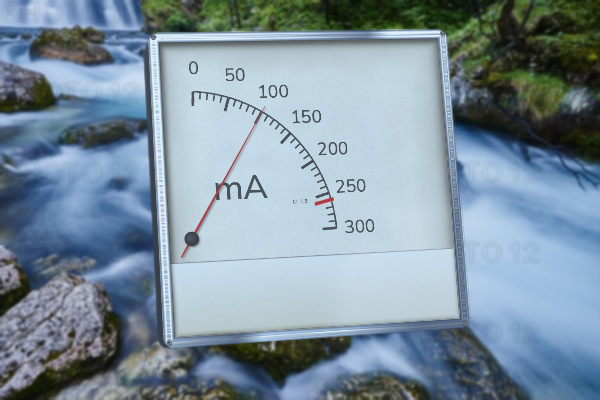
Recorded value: 100,mA
